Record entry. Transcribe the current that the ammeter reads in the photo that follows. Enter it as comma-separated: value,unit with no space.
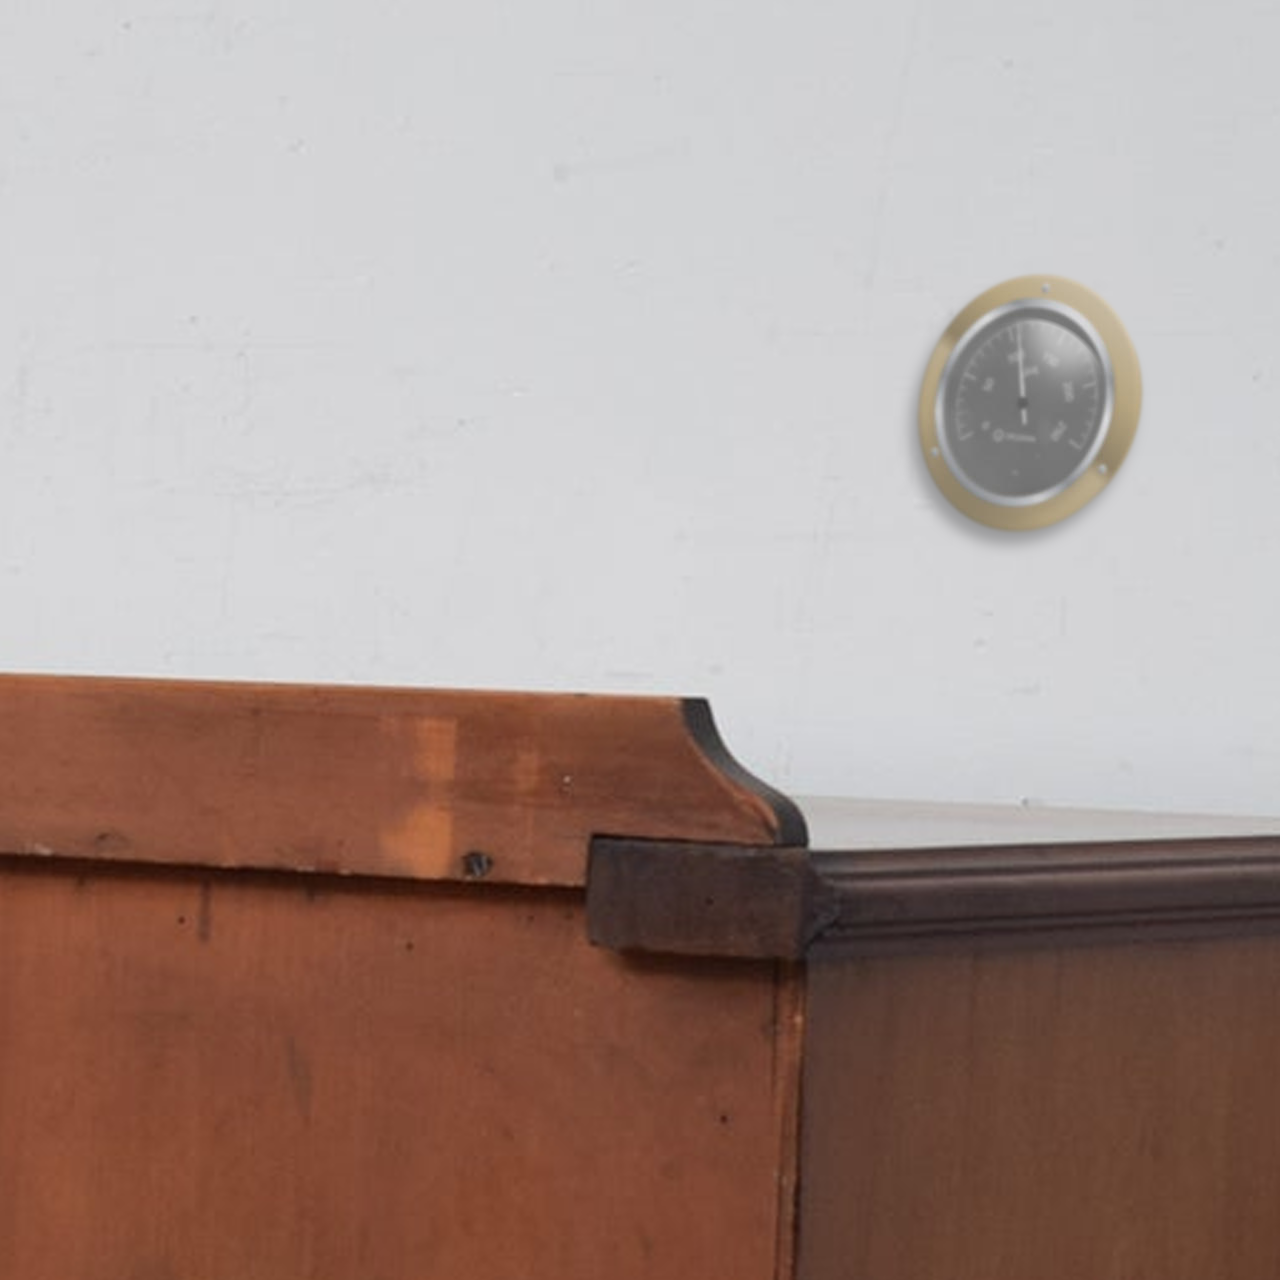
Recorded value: 110,µA
